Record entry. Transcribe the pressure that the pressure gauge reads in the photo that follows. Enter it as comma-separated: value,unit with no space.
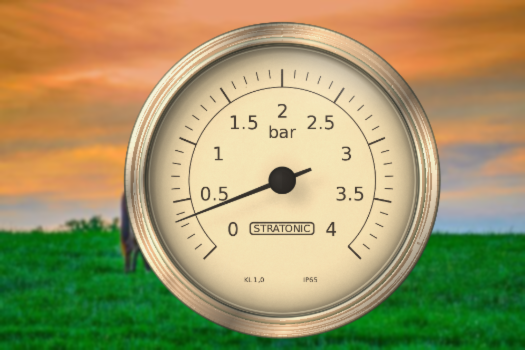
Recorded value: 0.35,bar
